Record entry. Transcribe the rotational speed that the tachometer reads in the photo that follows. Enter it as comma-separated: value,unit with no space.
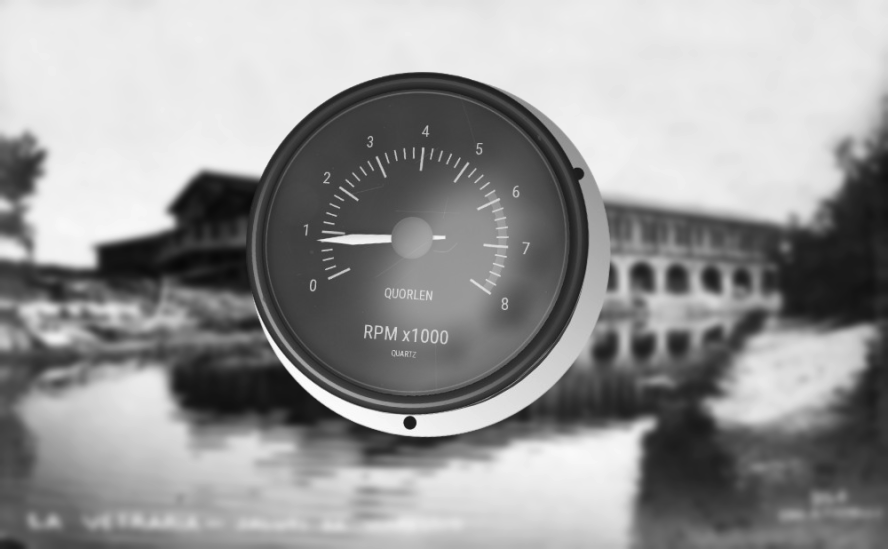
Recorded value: 800,rpm
